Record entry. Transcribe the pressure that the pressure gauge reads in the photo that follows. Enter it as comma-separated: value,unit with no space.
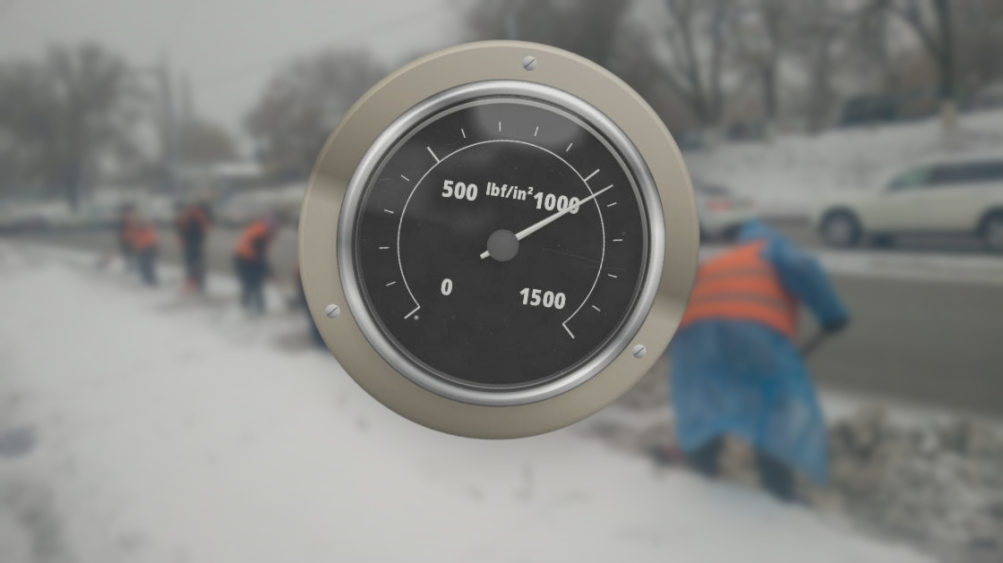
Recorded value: 1050,psi
